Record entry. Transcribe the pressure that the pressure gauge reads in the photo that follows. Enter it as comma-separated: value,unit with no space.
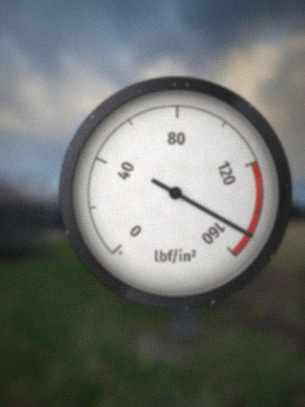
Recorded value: 150,psi
